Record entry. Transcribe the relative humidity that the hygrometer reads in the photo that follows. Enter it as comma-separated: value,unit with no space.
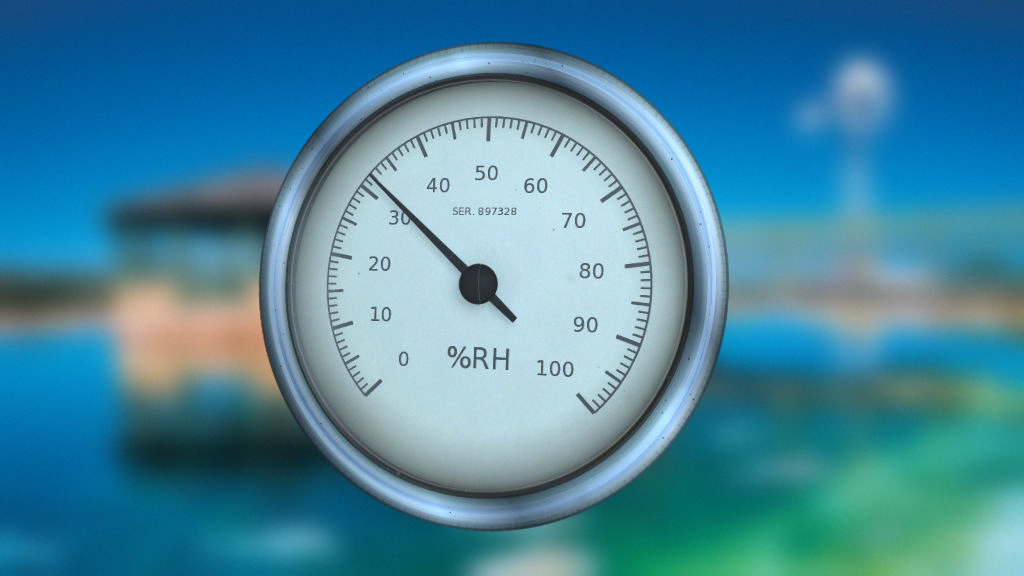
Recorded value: 32,%
